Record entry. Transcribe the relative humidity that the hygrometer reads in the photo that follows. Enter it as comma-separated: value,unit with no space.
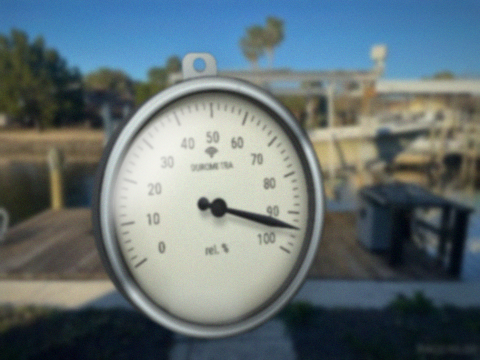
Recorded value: 94,%
